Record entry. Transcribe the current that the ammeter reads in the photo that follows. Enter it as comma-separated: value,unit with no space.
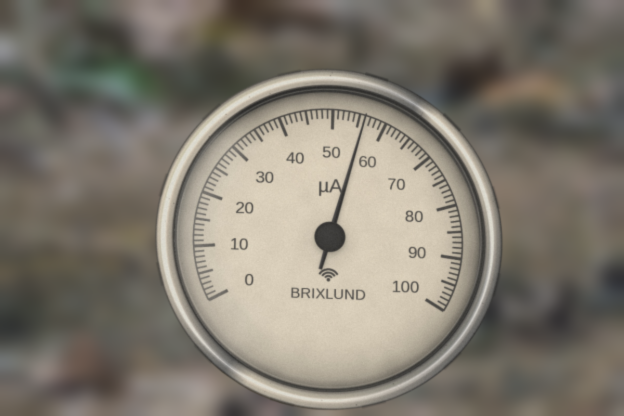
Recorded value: 56,µA
